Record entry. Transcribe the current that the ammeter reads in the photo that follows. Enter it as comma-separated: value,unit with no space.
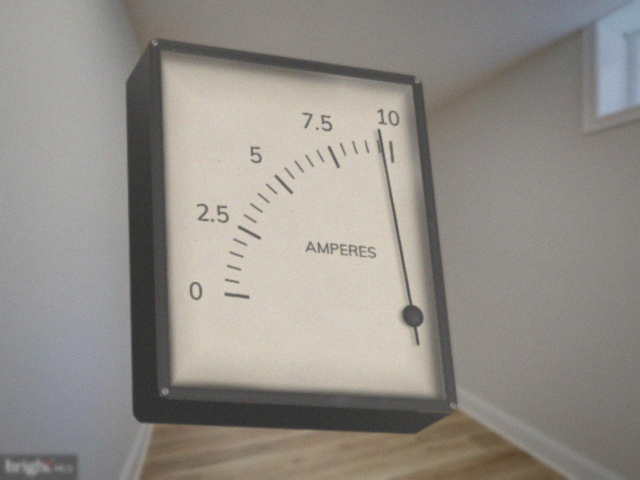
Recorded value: 9.5,A
